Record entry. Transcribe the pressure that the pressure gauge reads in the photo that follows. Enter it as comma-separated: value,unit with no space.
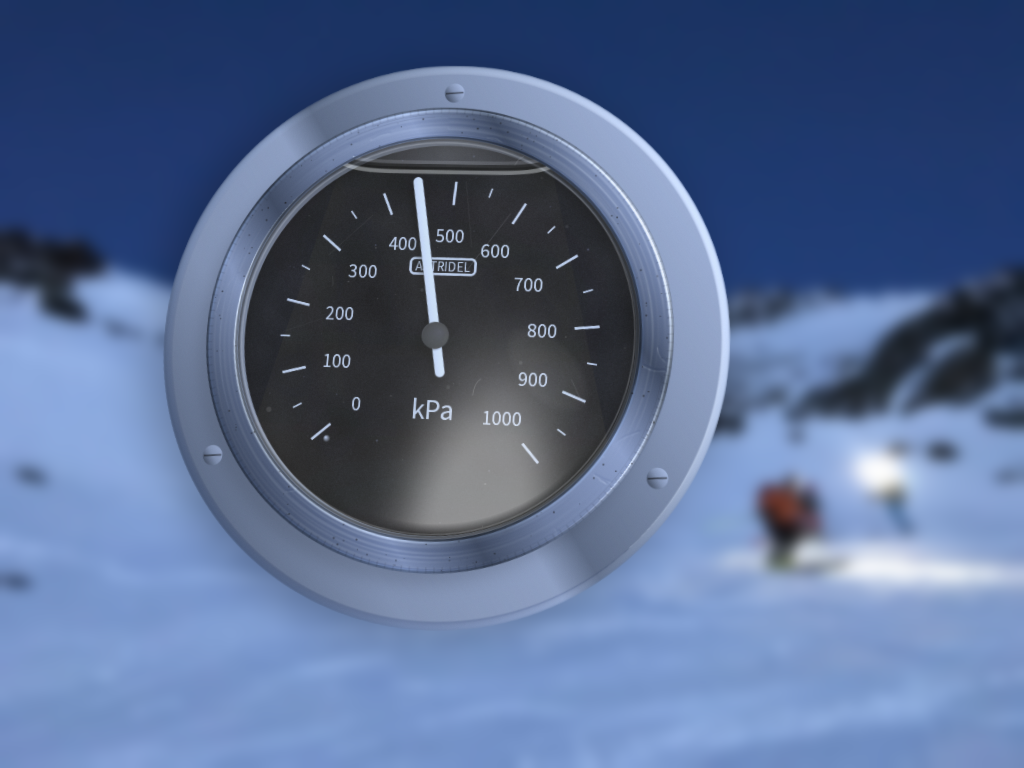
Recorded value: 450,kPa
